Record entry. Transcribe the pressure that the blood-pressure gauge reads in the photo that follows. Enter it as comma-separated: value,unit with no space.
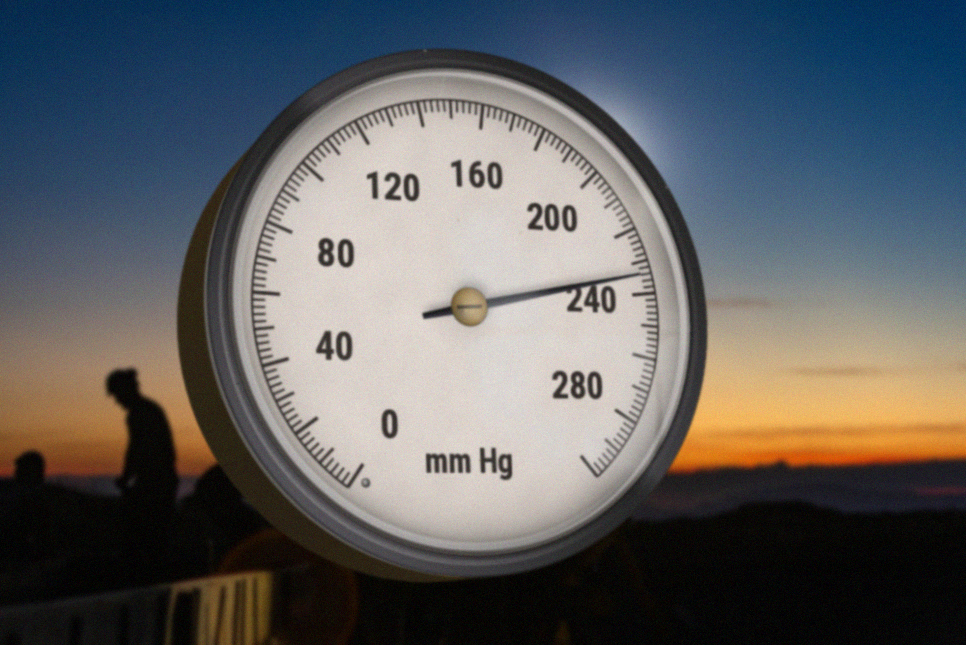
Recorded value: 234,mmHg
